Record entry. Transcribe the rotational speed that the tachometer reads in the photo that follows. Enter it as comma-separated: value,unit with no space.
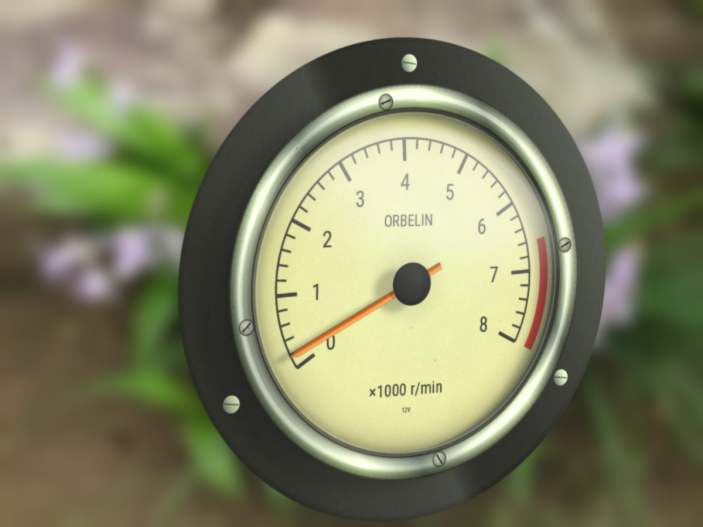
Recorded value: 200,rpm
